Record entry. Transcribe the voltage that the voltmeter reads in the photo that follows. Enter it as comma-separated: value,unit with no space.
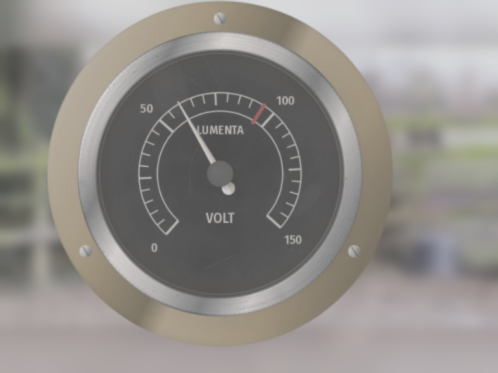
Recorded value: 60,V
